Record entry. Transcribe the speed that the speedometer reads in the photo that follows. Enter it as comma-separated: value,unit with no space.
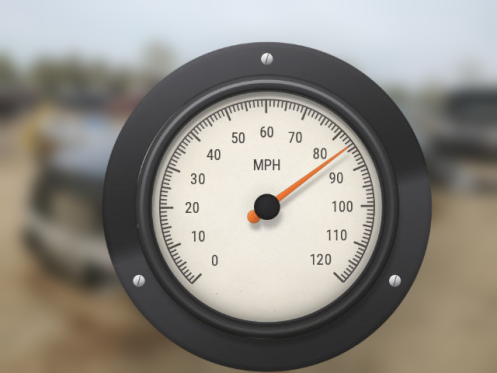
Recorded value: 84,mph
